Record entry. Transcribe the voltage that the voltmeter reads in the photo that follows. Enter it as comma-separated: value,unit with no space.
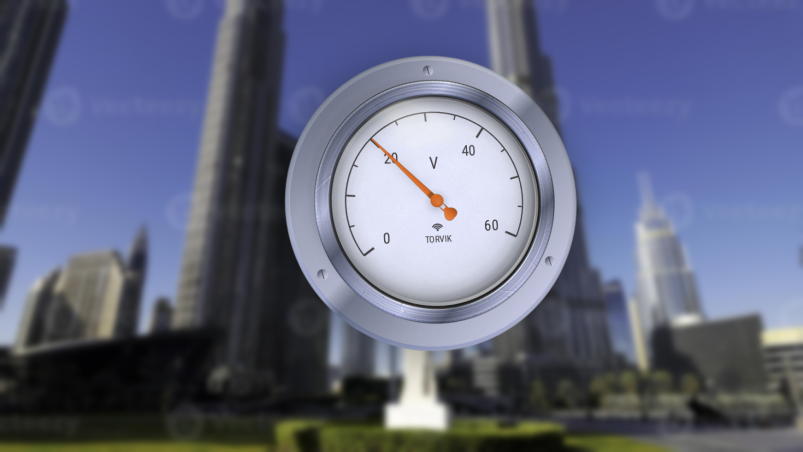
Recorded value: 20,V
